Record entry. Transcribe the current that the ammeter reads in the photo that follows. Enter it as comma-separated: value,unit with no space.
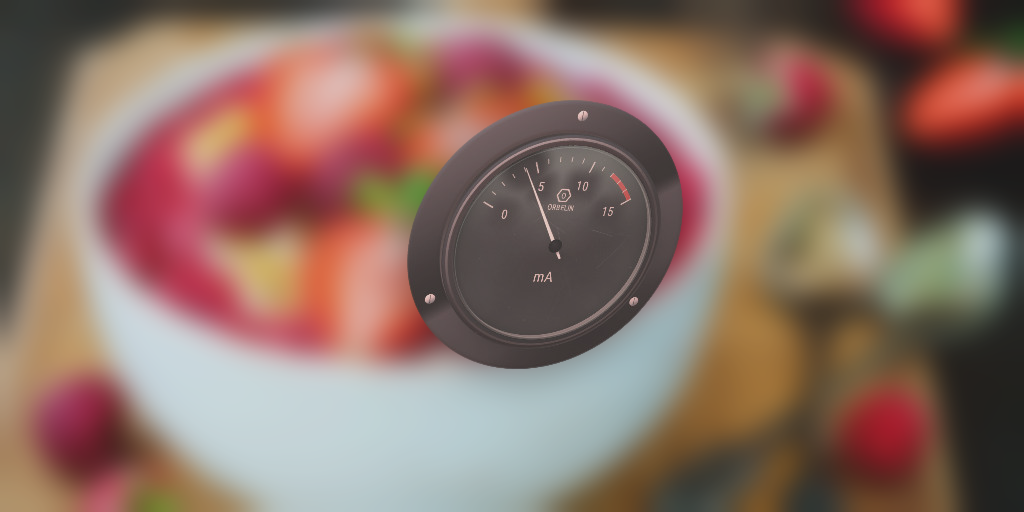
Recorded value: 4,mA
